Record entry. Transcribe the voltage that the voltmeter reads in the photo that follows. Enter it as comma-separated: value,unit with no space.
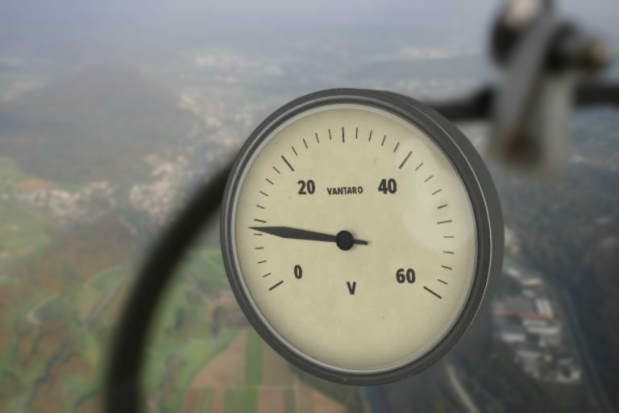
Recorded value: 9,V
